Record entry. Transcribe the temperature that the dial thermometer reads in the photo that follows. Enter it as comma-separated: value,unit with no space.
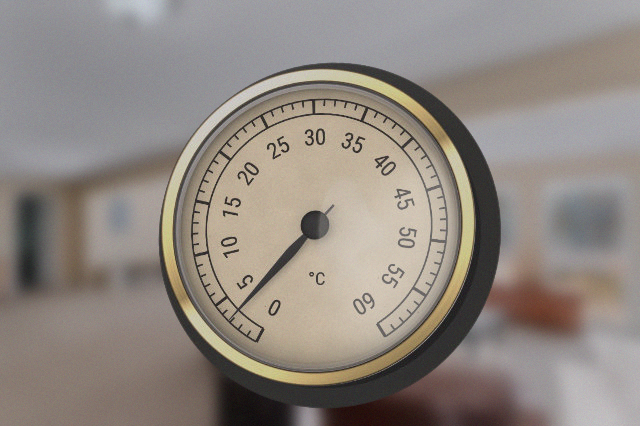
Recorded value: 3,°C
